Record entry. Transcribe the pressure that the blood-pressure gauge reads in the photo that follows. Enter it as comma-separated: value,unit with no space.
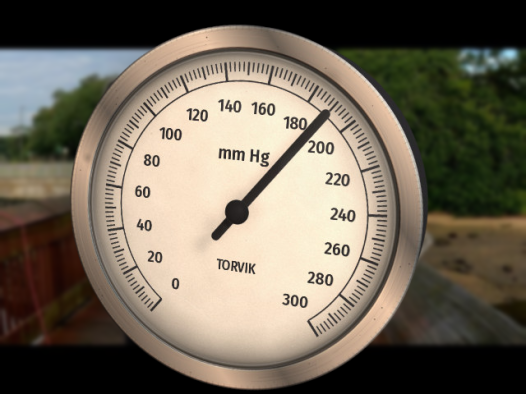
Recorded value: 190,mmHg
